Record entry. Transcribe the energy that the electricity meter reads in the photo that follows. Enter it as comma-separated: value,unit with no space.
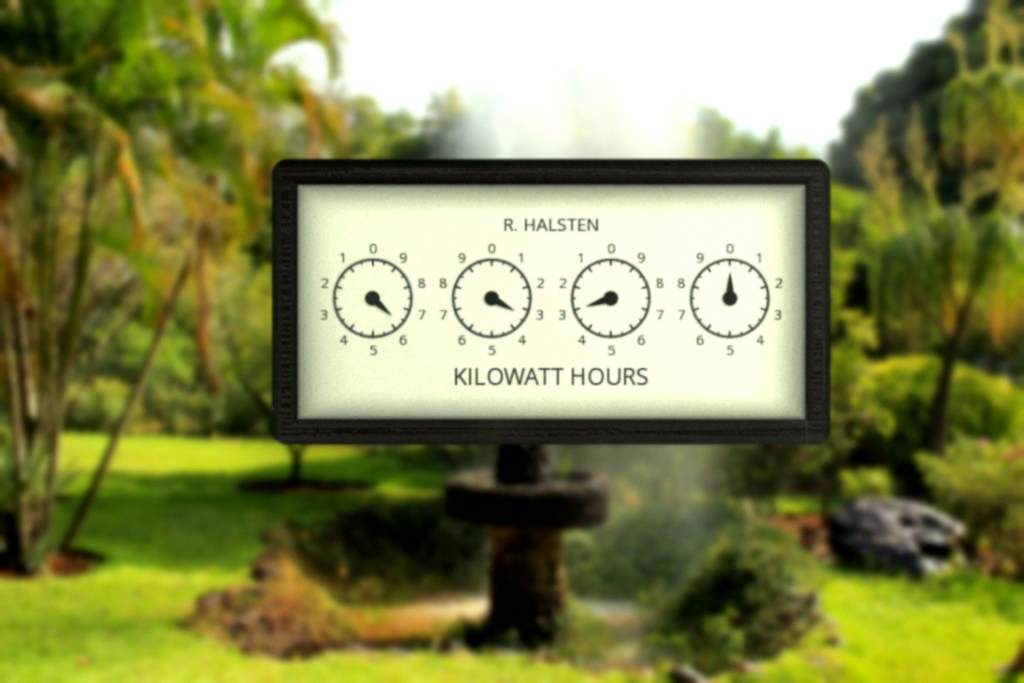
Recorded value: 6330,kWh
